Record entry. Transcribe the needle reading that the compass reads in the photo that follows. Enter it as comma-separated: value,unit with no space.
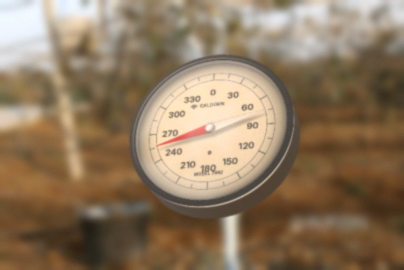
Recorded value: 255,°
